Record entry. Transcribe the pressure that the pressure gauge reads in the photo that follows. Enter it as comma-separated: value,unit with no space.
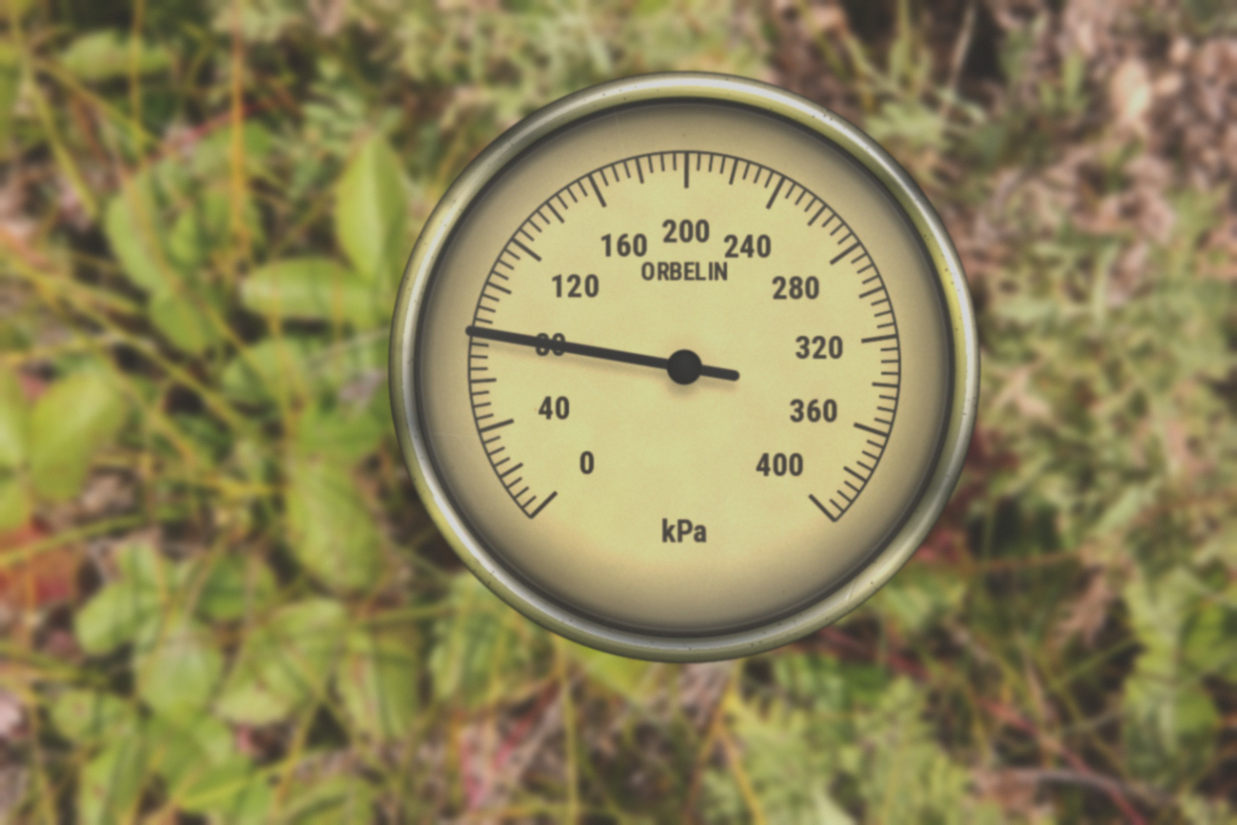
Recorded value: 80,kPa
